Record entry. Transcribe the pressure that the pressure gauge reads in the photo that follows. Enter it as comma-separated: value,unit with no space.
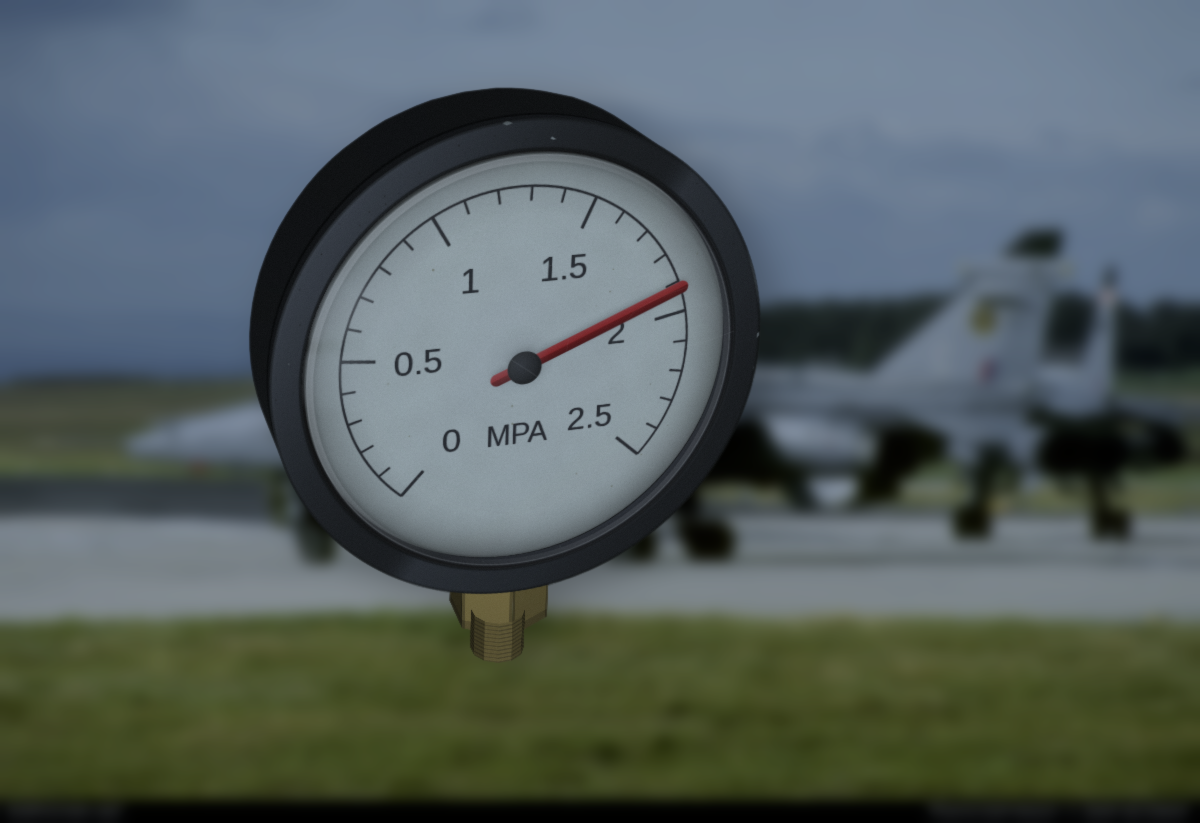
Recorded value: 1.9,MPa
